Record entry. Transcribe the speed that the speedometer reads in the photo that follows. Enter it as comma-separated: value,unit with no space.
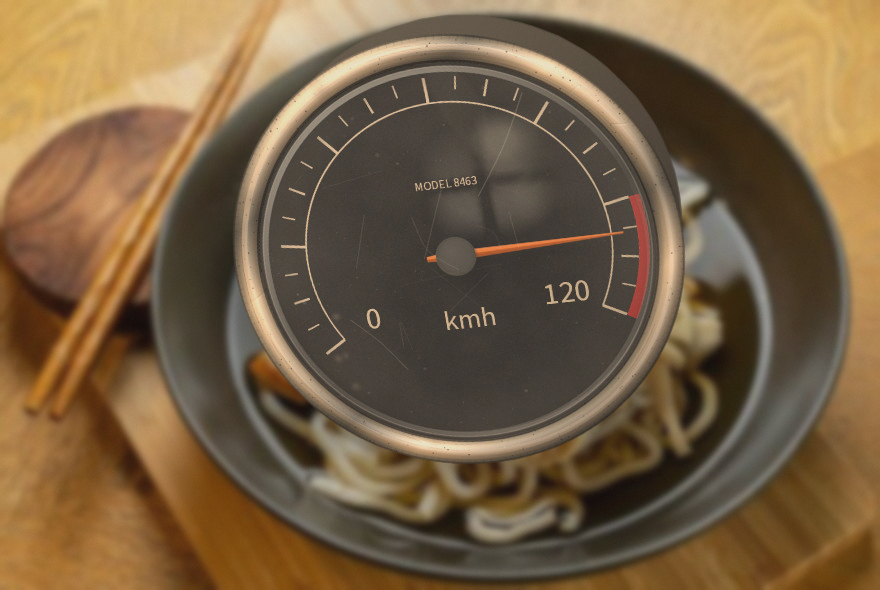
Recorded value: 105,km/h
